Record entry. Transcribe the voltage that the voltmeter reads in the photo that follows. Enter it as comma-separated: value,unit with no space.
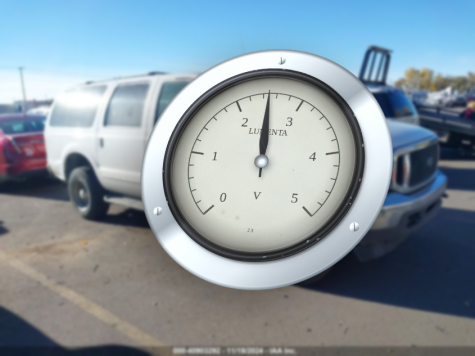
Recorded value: 2.5,V
